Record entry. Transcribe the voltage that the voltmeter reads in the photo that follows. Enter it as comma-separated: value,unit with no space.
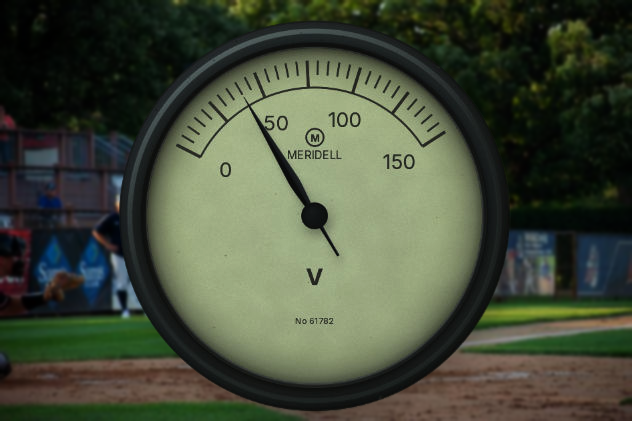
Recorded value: 40,V
